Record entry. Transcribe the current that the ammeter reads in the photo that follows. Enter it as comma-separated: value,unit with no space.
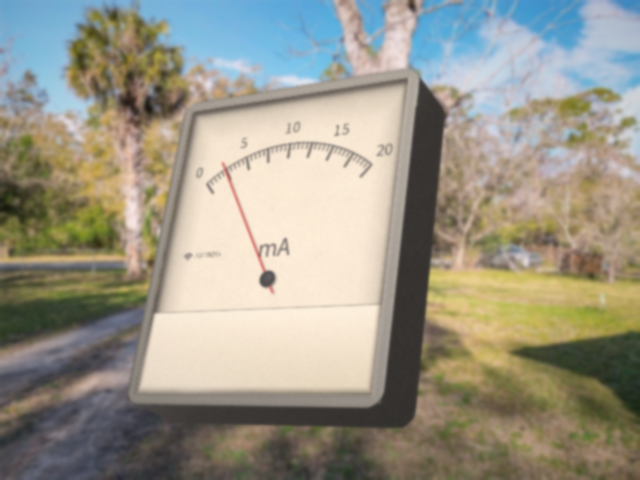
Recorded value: 2.5,mA
